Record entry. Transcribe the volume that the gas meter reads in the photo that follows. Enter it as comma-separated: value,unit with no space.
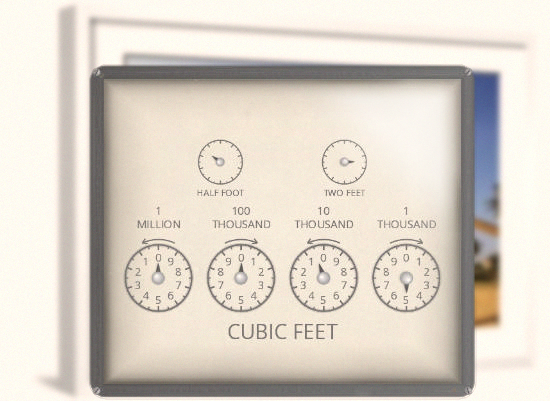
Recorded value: 500,ft³
